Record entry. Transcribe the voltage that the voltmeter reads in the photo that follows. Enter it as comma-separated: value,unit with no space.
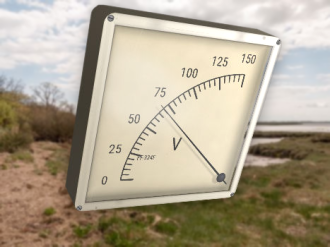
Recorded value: 70,V
